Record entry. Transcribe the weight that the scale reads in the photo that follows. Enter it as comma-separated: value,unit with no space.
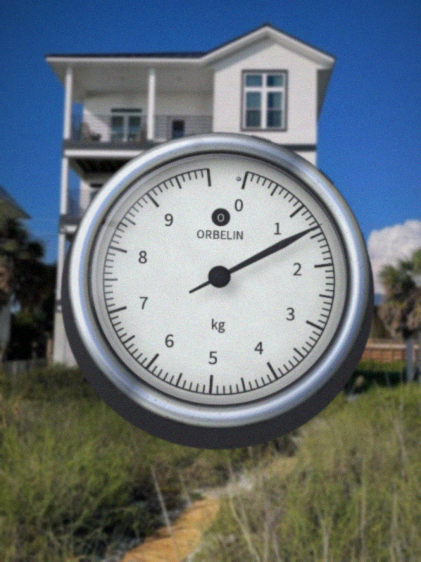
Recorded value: 1.4,kg
